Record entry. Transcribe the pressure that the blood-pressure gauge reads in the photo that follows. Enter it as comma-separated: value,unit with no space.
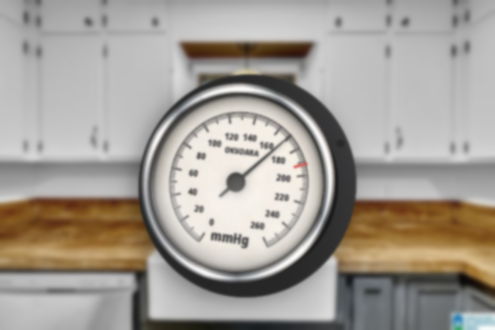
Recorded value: 170,mmHg
